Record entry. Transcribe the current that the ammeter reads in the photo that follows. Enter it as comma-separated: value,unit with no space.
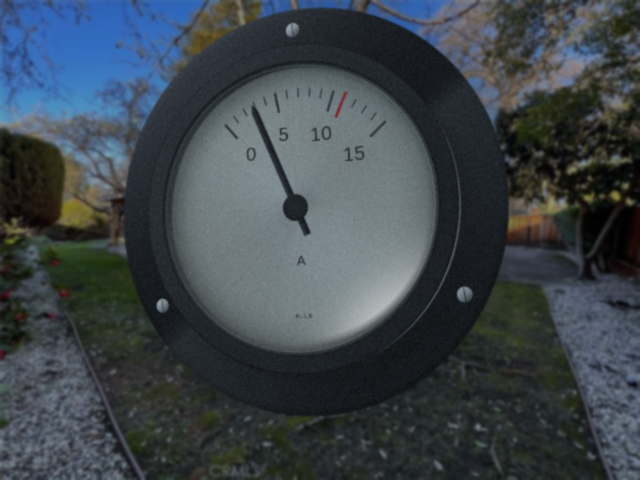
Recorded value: 3,A
